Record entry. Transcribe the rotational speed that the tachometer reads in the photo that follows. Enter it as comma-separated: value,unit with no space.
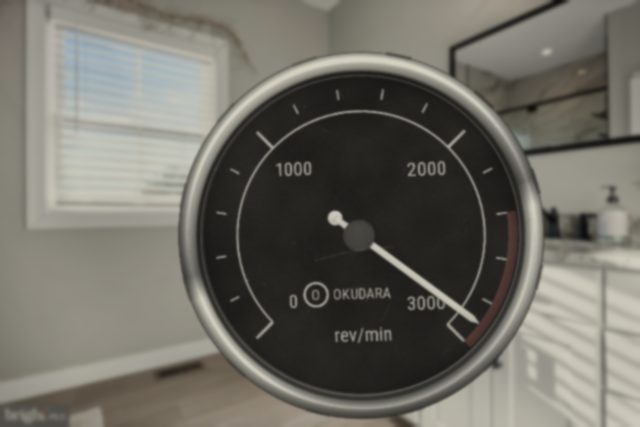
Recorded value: 2900,rpm
